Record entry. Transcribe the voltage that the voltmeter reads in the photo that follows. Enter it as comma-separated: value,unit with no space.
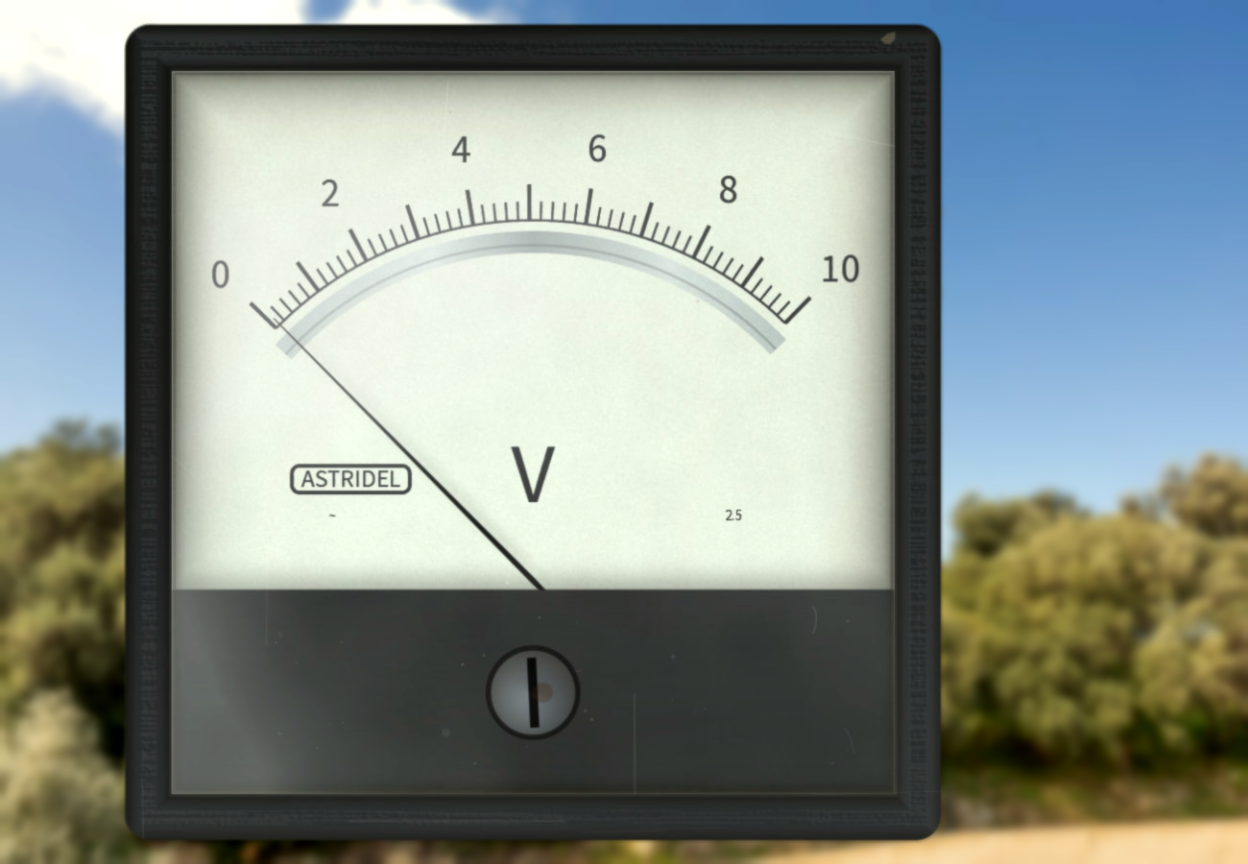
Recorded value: 0.1,V
